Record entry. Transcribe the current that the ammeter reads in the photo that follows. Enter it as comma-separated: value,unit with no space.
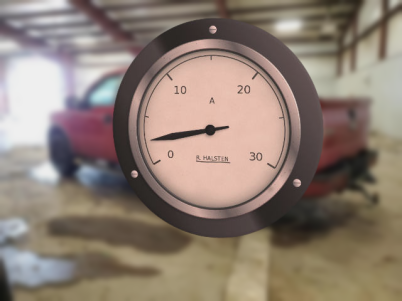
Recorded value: 2.5,A
